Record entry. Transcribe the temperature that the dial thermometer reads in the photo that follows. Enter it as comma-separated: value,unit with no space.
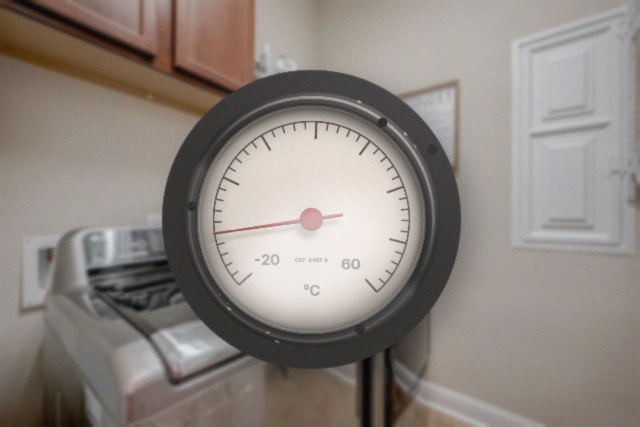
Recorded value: -10,°C
